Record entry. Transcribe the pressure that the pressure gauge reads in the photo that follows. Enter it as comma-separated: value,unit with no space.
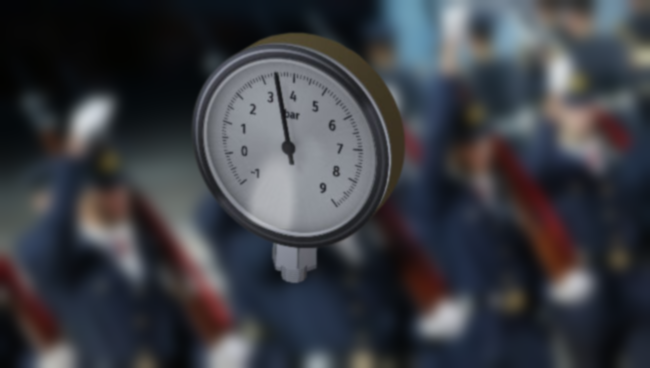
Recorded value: 3.5,bar
